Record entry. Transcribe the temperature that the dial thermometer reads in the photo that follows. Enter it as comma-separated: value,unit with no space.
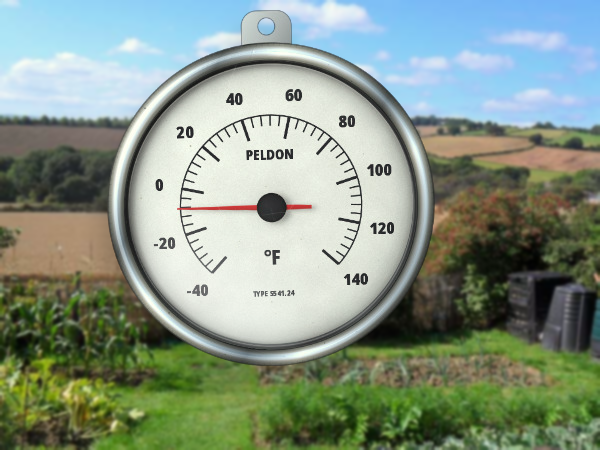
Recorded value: -8,°F
